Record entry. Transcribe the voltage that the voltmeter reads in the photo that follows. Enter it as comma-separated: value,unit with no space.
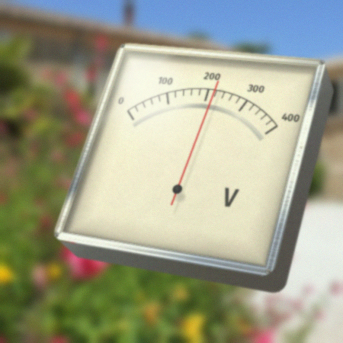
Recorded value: 220,V
